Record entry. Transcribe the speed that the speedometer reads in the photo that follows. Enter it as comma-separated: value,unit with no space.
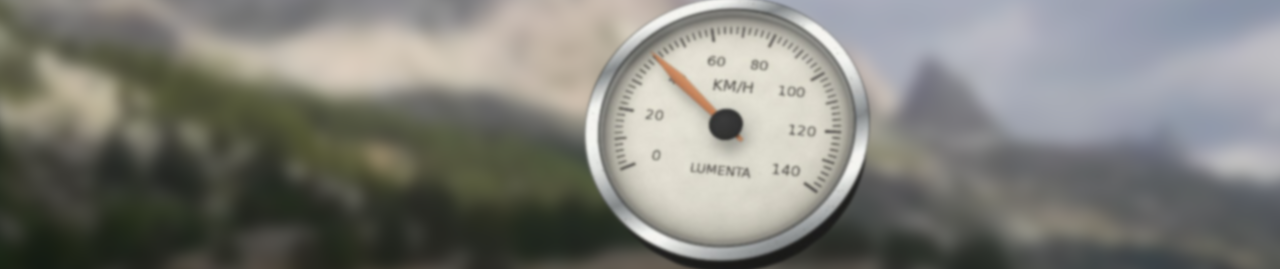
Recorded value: 40,km/h
